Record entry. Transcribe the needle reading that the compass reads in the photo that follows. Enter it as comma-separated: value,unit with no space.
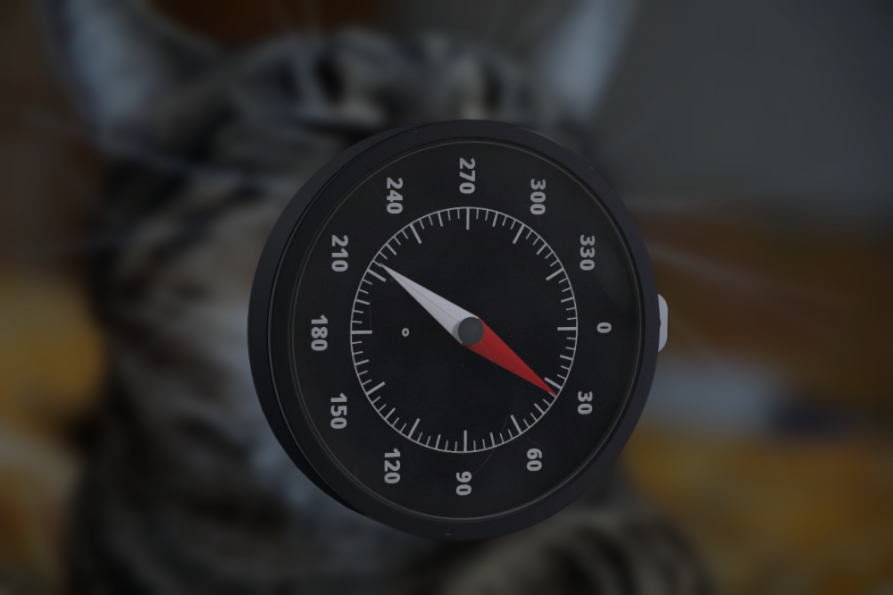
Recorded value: 35,°
